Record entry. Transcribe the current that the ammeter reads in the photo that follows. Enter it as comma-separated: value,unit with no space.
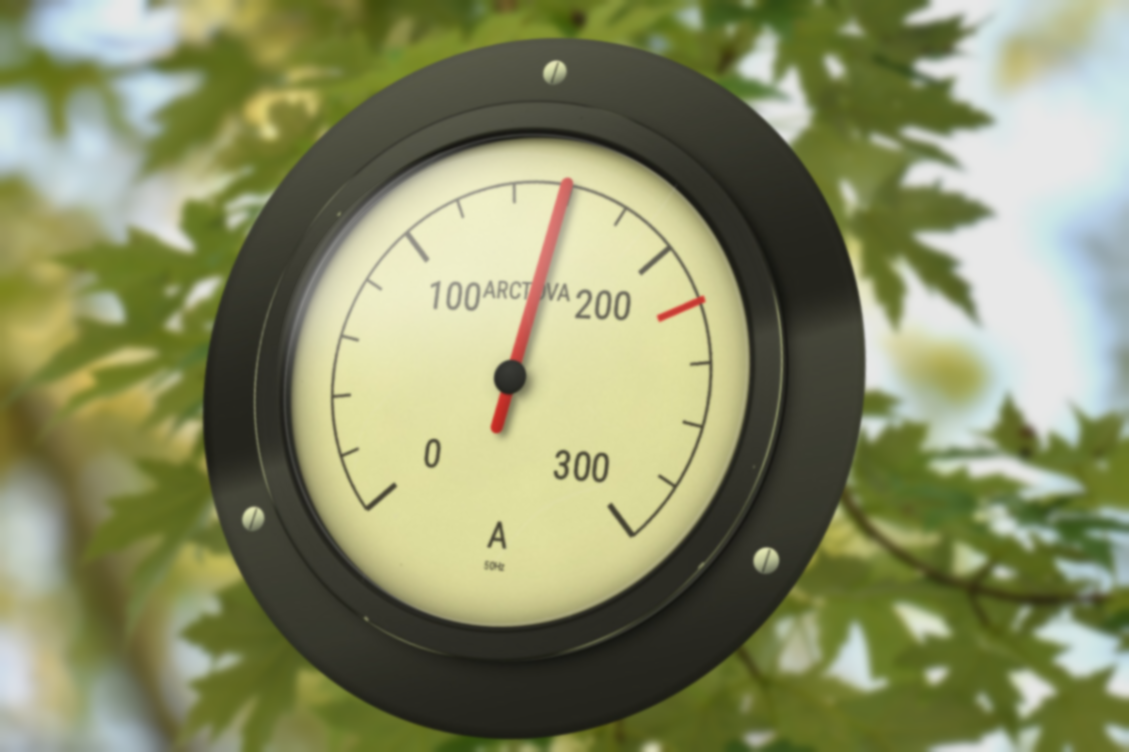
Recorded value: 160,A
